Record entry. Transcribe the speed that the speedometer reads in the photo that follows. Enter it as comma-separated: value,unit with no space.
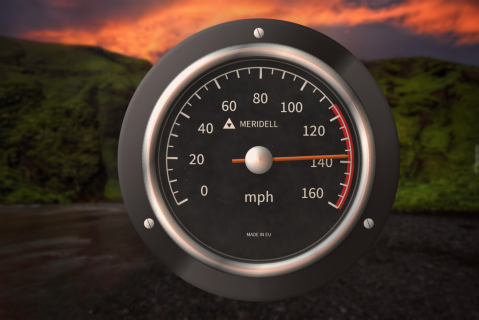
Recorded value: 137.5,mph
